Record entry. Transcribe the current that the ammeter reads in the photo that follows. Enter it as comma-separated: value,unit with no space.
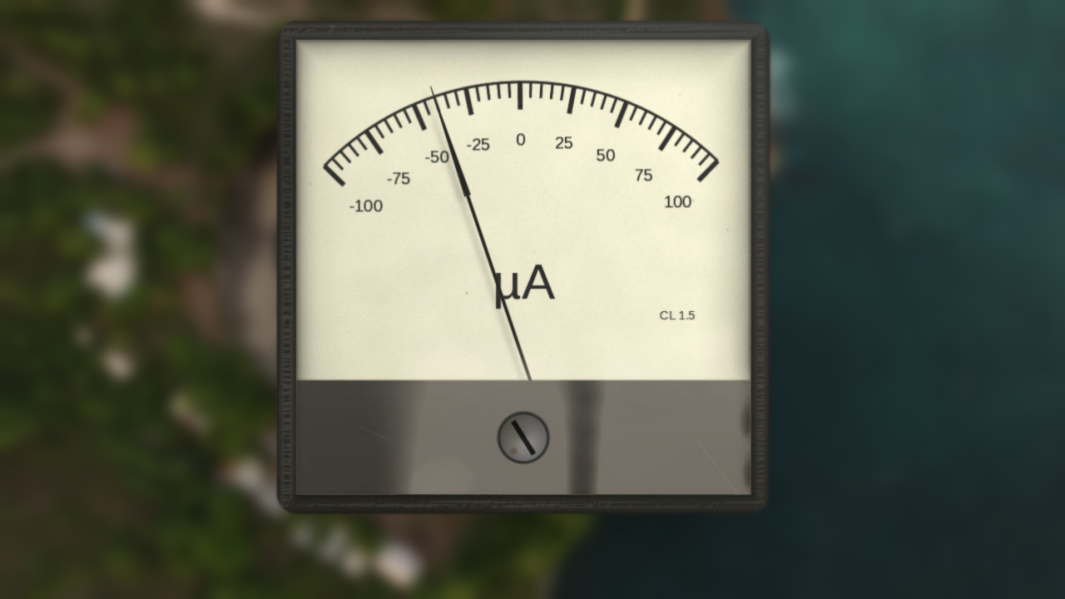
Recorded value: -40,µA
